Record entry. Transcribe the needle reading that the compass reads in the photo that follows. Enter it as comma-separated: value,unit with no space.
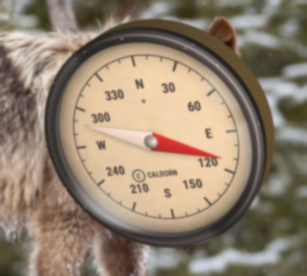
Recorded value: 110,°
